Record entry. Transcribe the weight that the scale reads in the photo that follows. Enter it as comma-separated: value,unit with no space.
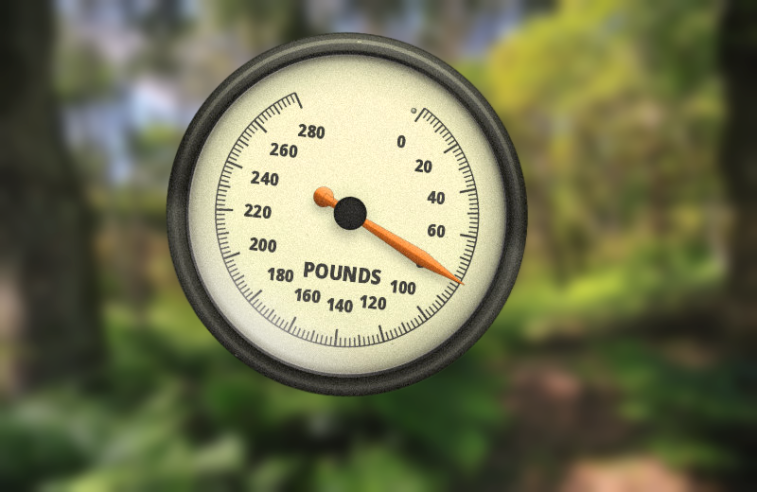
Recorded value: 80,lb
